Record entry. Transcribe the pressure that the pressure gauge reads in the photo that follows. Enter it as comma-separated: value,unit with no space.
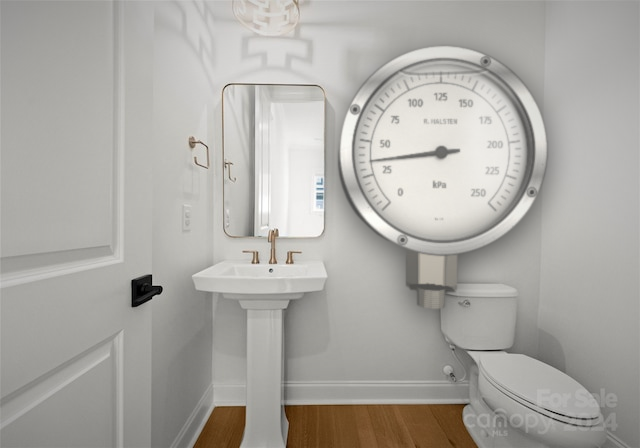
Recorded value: 35,kPa
